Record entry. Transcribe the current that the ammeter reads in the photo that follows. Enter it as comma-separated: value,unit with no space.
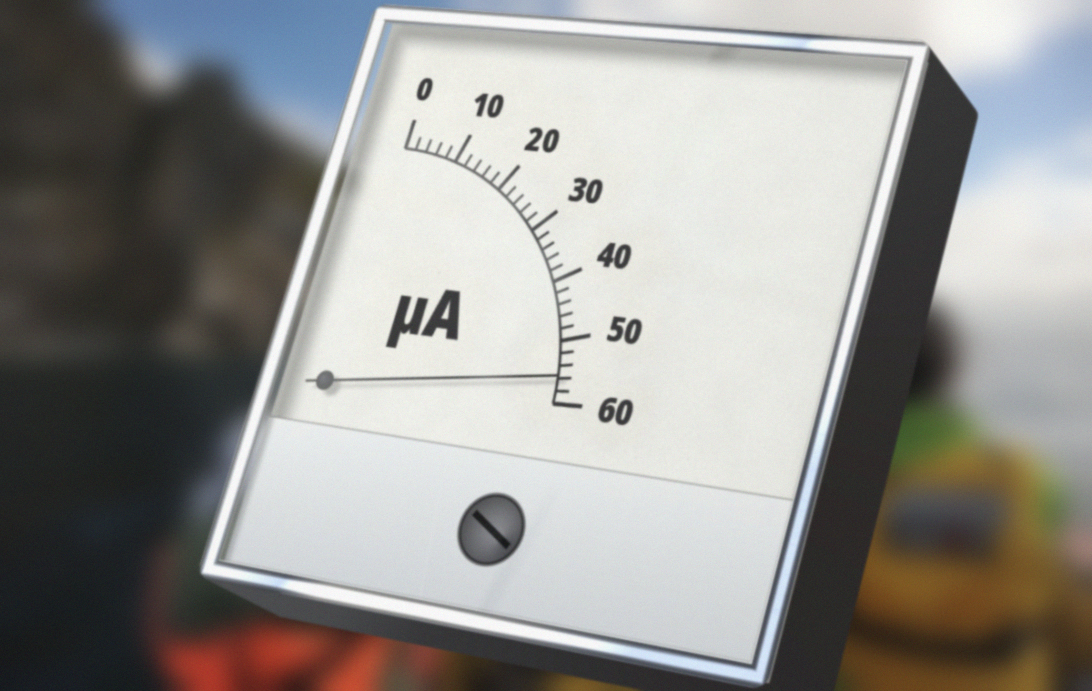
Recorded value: 56,µA
